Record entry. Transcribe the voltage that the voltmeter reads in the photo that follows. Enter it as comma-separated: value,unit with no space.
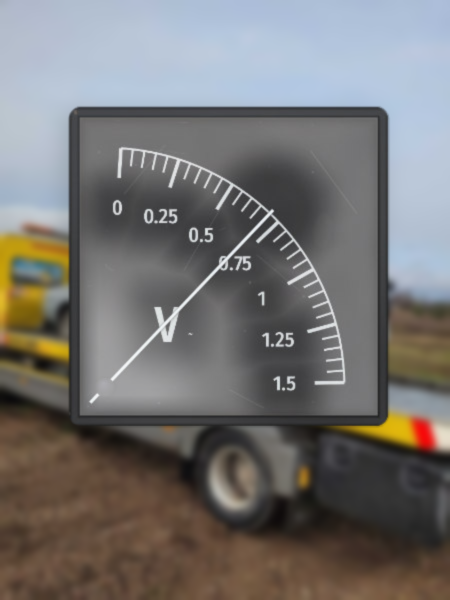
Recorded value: 0.7,V
